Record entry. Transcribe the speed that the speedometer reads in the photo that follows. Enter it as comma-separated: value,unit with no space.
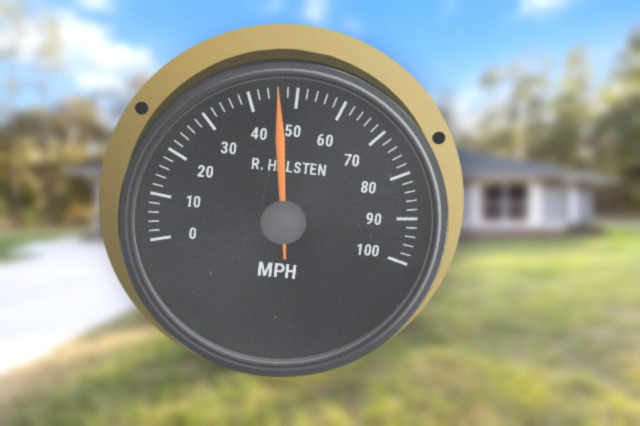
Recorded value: 46,mph
